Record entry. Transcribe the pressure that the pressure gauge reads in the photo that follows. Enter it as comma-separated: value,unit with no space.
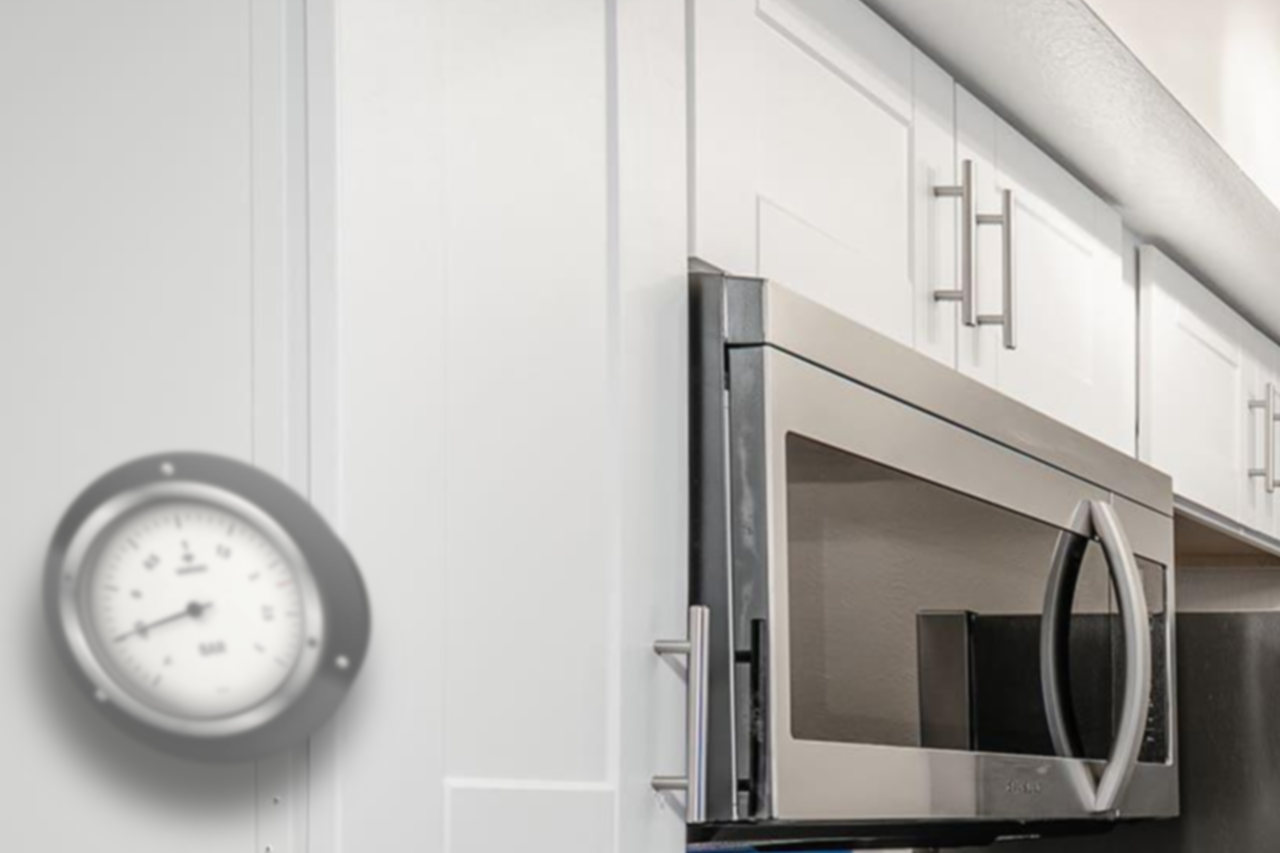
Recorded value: -0.5,bar
